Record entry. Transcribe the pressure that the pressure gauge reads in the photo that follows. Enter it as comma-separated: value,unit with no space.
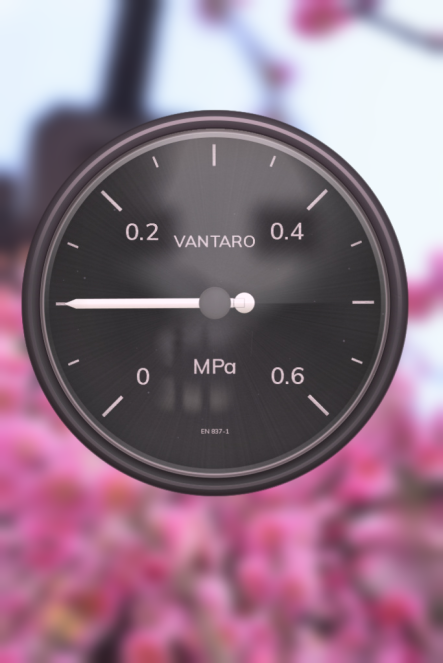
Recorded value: 0.1,MPa
